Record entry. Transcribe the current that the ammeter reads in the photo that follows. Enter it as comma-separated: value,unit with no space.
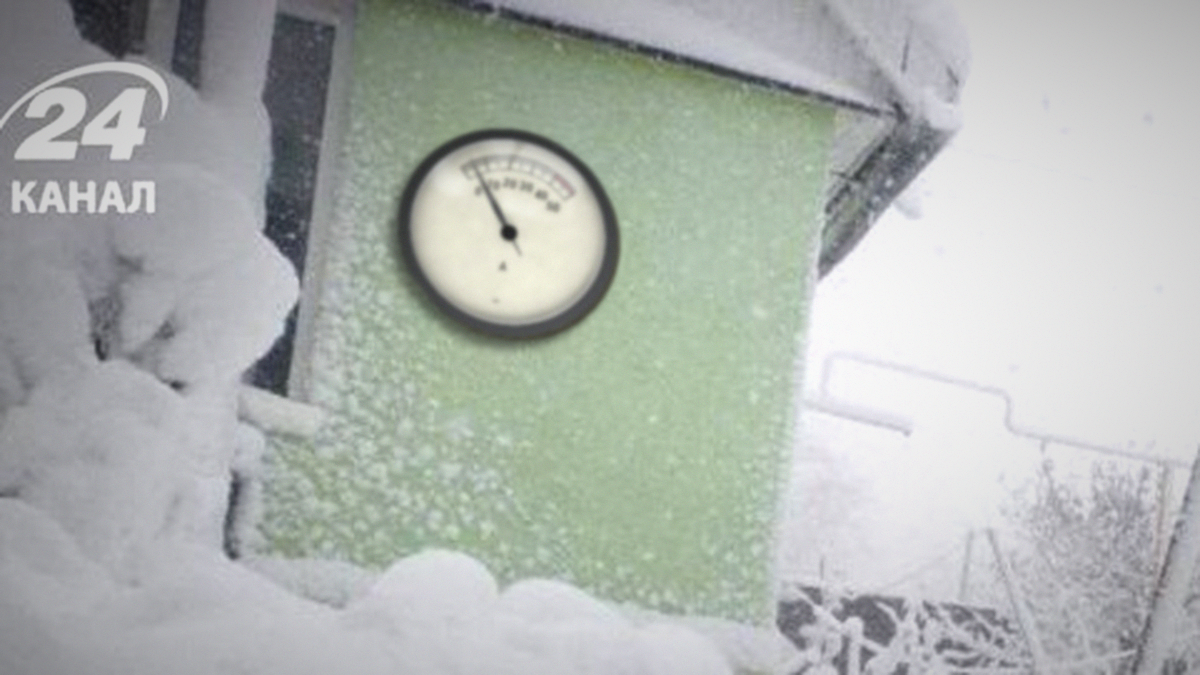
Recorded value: 5,A
